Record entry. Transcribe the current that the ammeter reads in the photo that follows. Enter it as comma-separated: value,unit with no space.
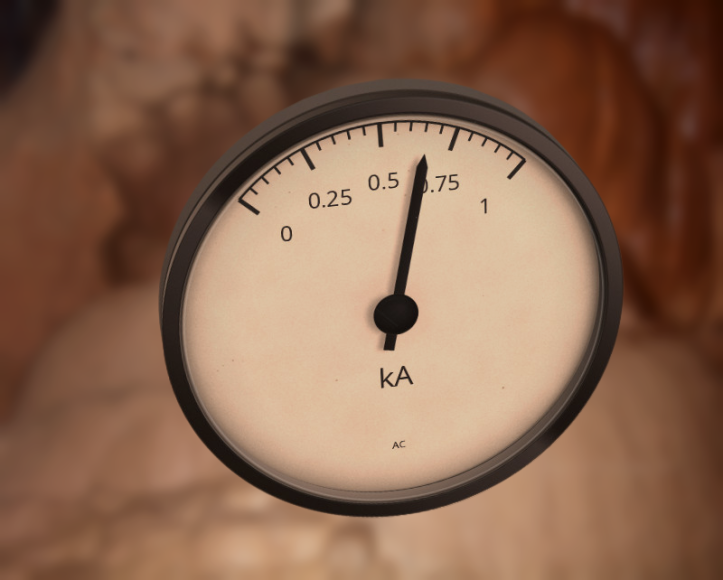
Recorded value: 0.65,kA
